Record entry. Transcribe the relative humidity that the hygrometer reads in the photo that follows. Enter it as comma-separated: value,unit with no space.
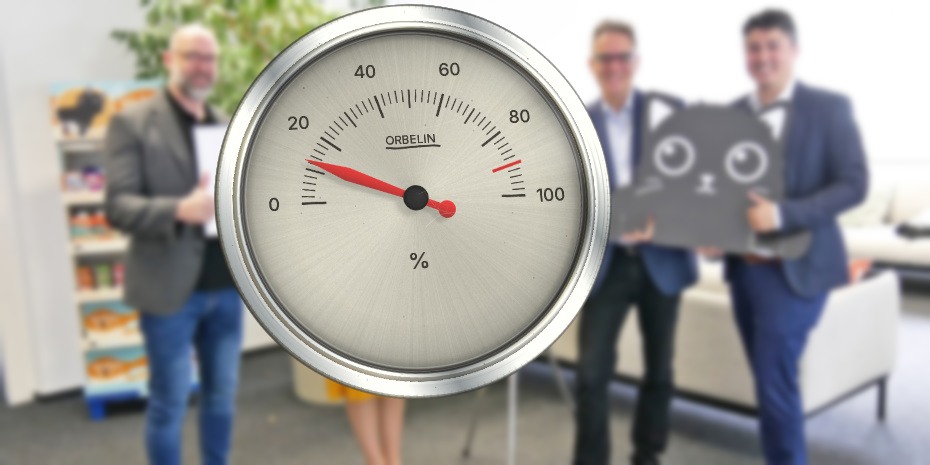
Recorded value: 12,%
